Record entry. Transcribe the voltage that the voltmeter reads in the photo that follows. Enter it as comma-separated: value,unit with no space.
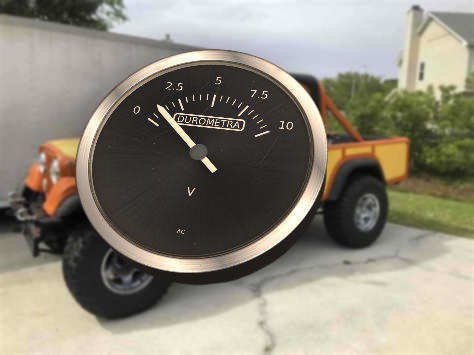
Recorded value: 1,V
